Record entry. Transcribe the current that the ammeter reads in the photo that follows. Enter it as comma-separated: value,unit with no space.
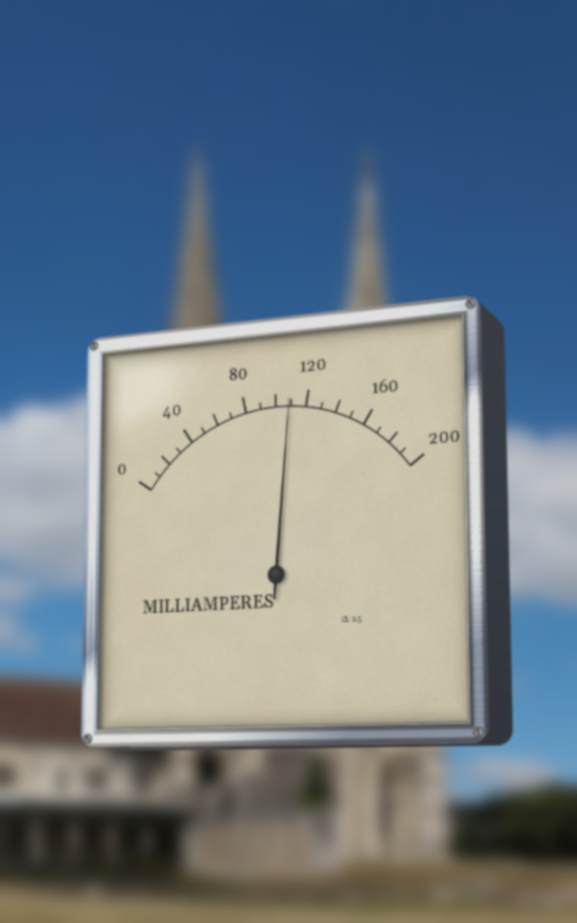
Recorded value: 110,mA
